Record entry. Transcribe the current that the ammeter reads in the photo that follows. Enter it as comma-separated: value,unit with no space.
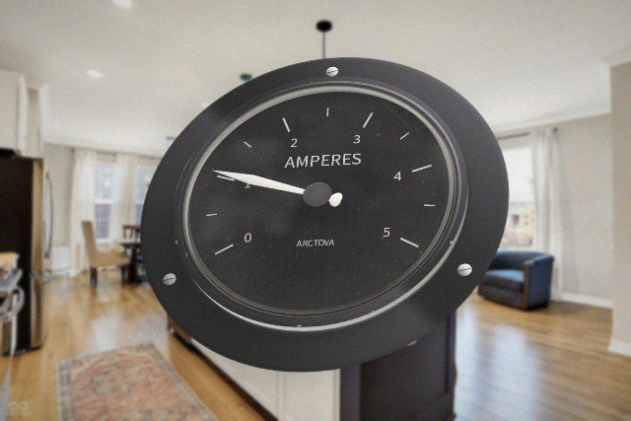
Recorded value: 1,A
